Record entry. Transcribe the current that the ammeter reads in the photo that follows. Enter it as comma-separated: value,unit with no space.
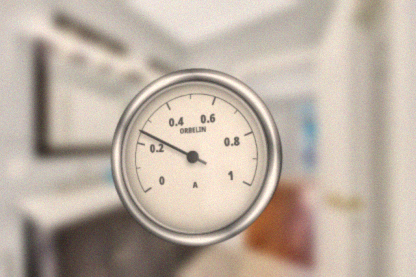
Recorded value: 0.25,A
